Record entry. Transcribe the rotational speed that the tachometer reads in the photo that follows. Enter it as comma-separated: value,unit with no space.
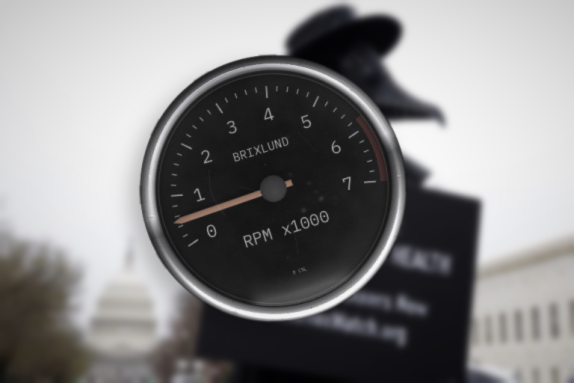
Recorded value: 500,rpm
